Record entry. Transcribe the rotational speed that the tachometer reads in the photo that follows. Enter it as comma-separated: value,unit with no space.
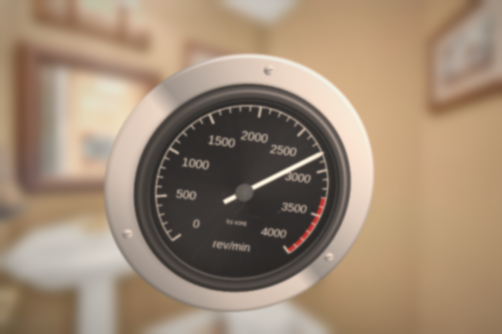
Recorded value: 2800,rpm
